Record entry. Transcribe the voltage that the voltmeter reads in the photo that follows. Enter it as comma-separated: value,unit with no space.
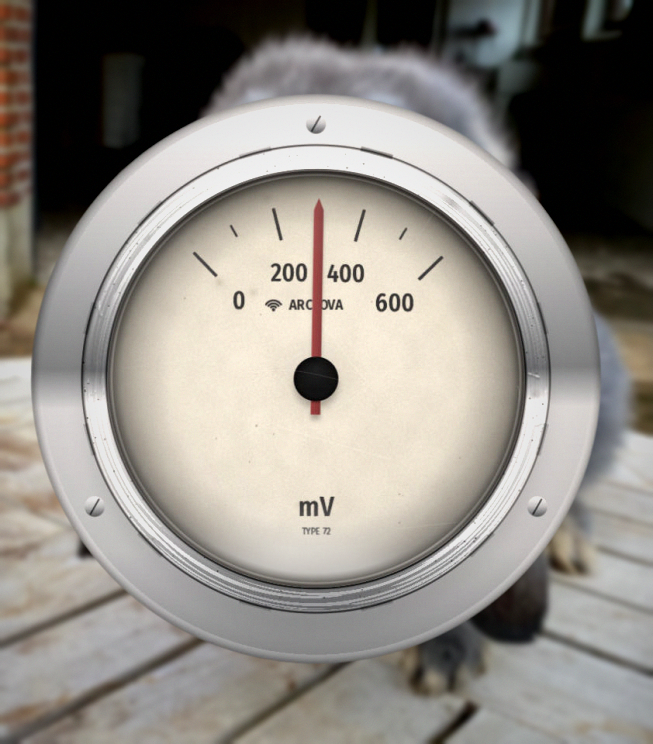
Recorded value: 300,mV
